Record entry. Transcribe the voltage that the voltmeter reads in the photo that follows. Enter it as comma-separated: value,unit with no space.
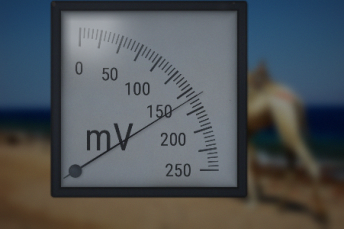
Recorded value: 160,mV
